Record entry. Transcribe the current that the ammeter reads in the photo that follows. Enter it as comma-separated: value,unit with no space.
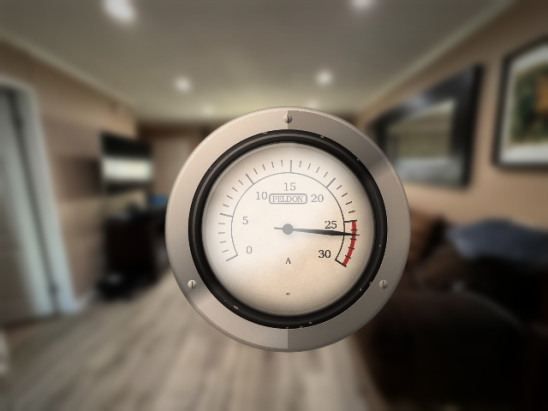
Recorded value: 26.5,A
